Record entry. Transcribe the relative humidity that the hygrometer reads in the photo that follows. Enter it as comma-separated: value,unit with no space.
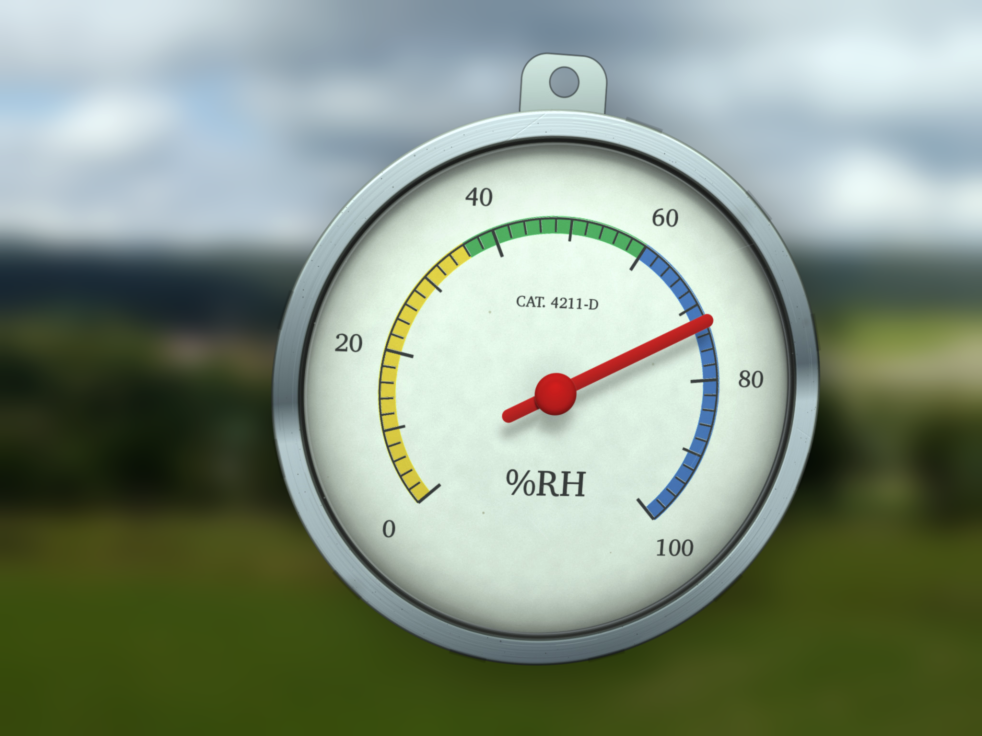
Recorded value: 72,%
